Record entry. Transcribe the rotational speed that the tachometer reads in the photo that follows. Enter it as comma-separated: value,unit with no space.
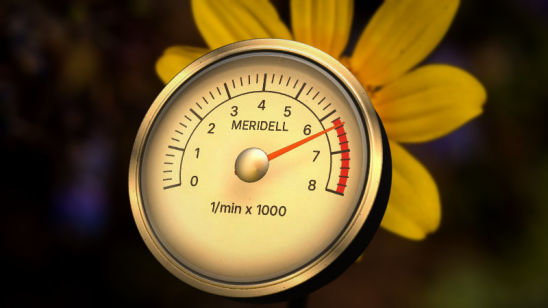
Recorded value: 6400,rpm
